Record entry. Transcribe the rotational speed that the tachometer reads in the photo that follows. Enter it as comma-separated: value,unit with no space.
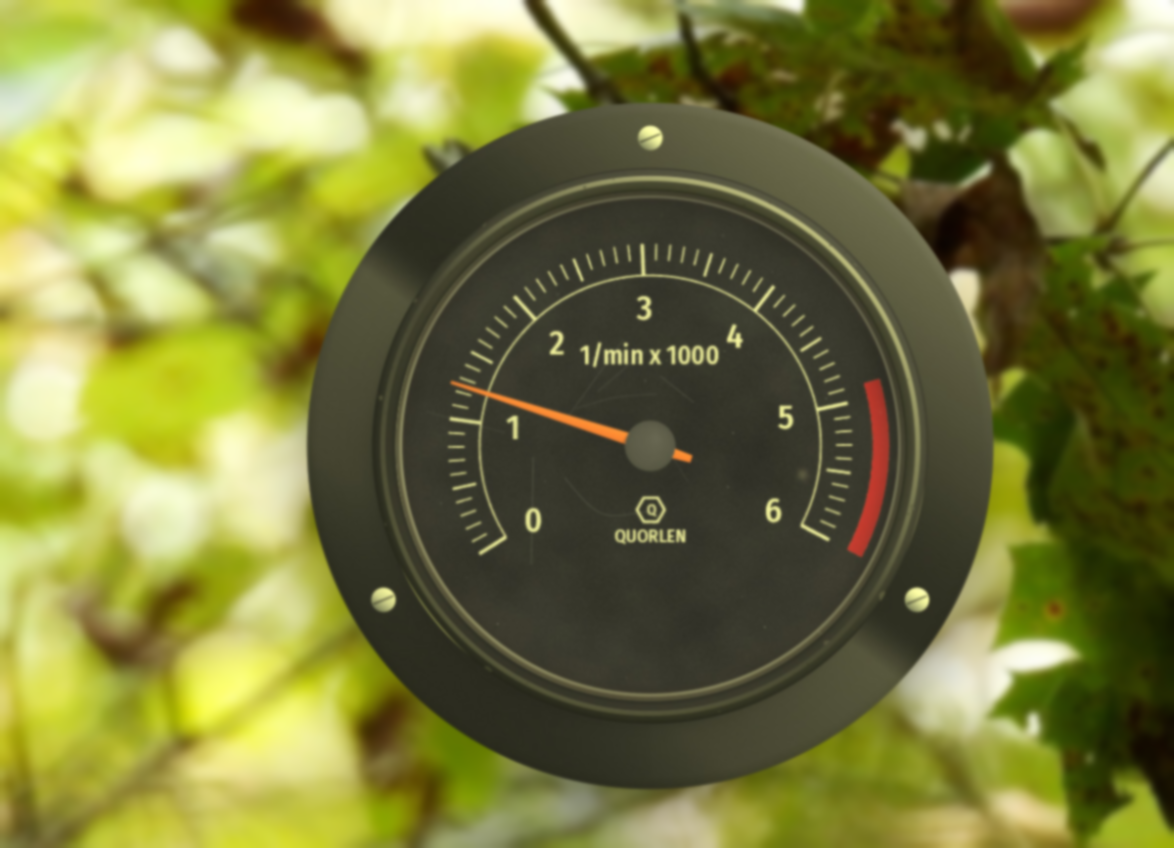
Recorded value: 1250,rpm
